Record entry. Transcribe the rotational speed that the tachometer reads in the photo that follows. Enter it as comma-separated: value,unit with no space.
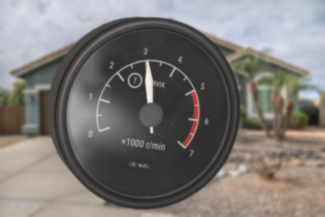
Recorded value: 3000,rpm
